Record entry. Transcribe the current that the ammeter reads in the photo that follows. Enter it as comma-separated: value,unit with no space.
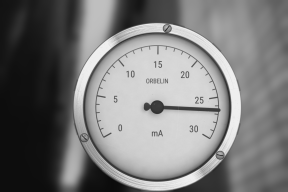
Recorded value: 26.5,mA
